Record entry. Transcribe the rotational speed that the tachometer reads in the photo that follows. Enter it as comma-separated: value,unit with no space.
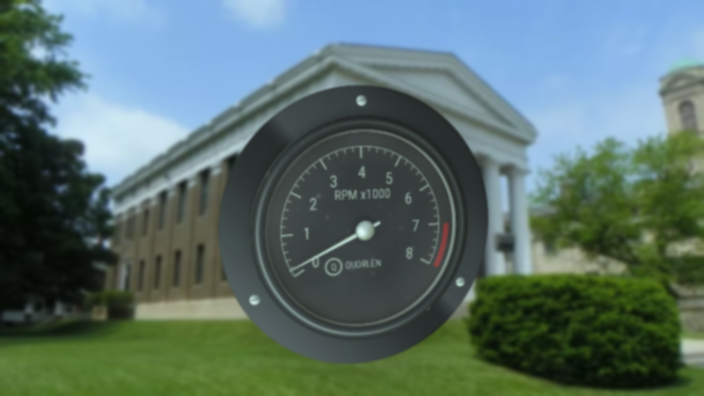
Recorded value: 200,rpm
